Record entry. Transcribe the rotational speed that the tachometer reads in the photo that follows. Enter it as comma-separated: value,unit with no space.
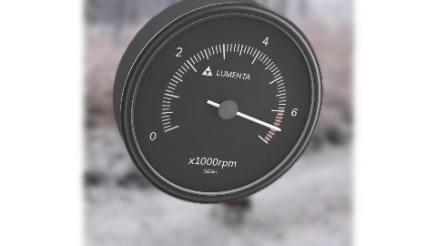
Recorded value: 6500,rpm
